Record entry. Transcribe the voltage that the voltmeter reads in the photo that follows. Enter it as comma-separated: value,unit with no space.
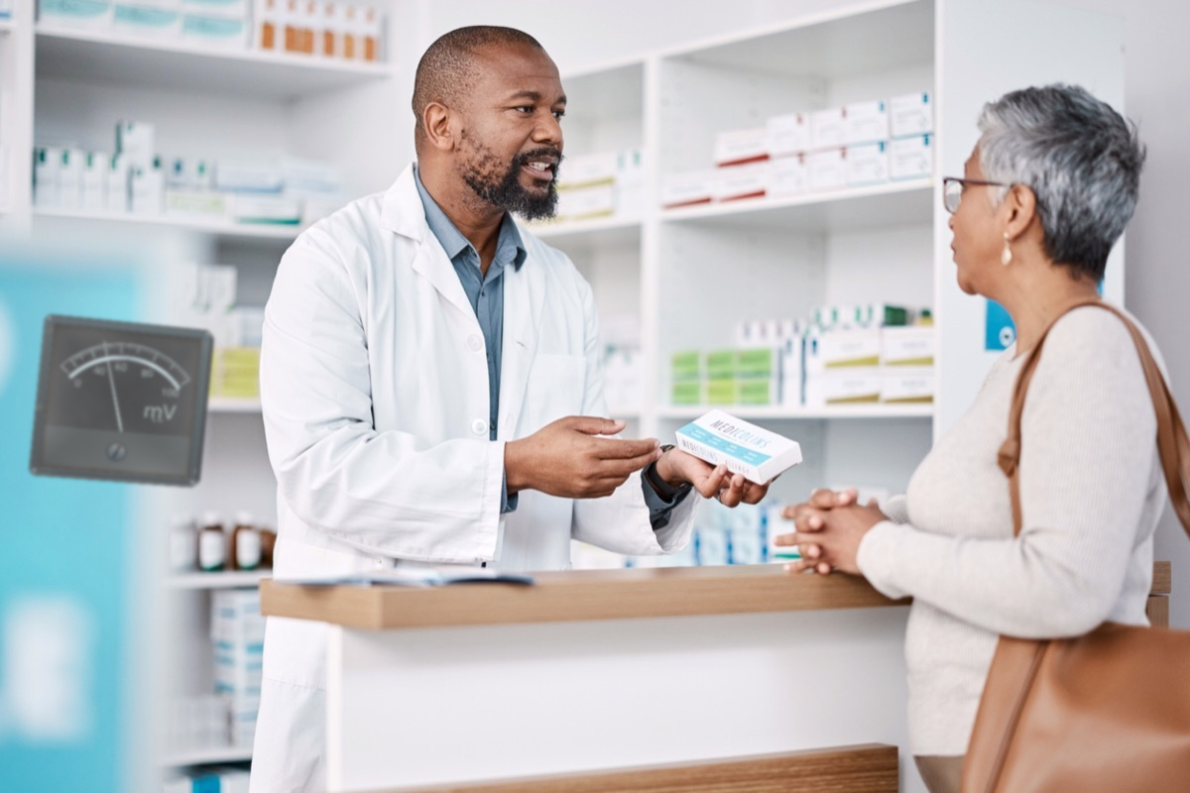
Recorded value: 50,mV
